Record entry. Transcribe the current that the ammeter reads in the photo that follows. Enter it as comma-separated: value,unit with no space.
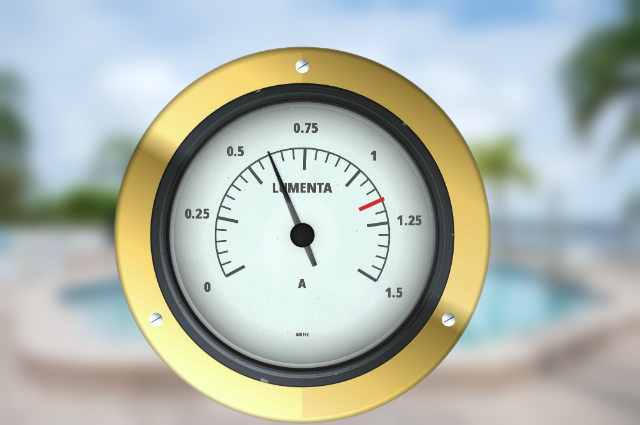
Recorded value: 0.6,A
